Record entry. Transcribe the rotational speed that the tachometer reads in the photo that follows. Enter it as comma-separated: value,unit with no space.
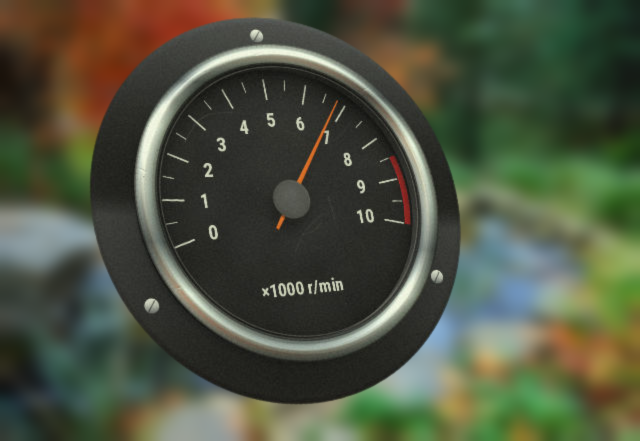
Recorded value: 6750,rpm
